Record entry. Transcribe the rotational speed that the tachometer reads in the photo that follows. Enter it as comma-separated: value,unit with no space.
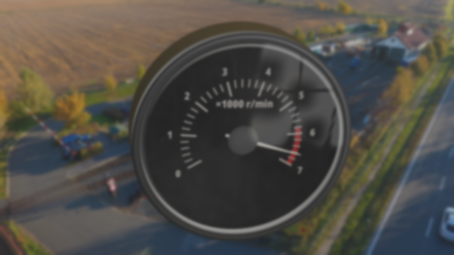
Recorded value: 6600,rpm
